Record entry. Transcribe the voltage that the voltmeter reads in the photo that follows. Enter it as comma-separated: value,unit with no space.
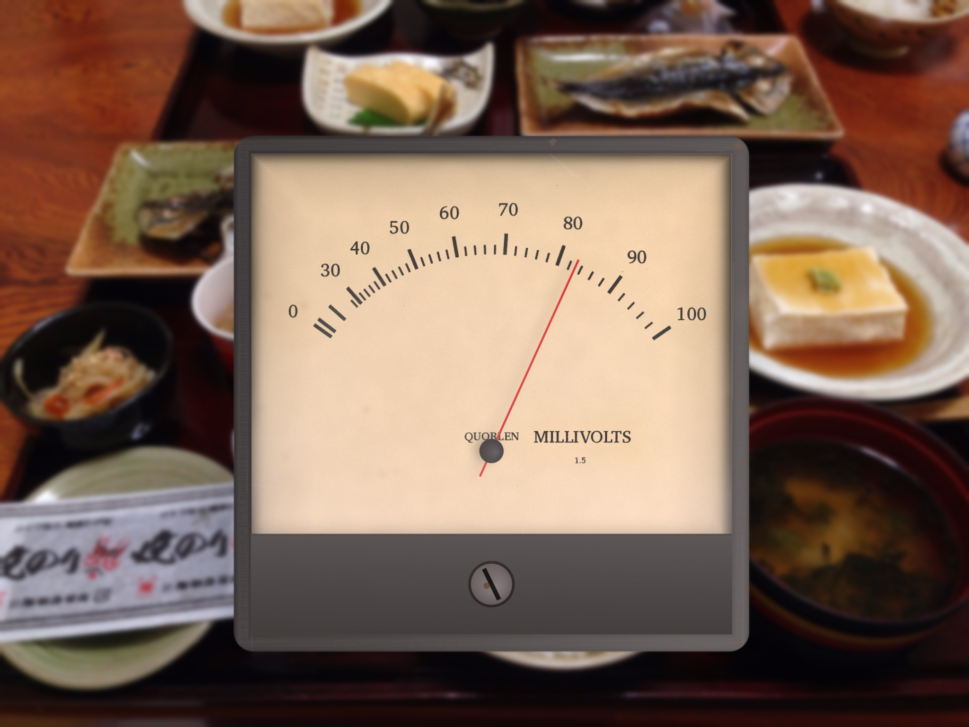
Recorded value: 83,mV
